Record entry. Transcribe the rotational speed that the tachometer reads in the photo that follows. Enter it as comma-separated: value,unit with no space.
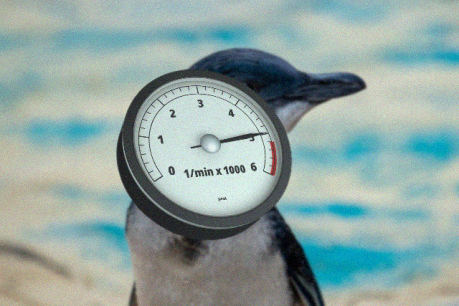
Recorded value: 5000,rpm
